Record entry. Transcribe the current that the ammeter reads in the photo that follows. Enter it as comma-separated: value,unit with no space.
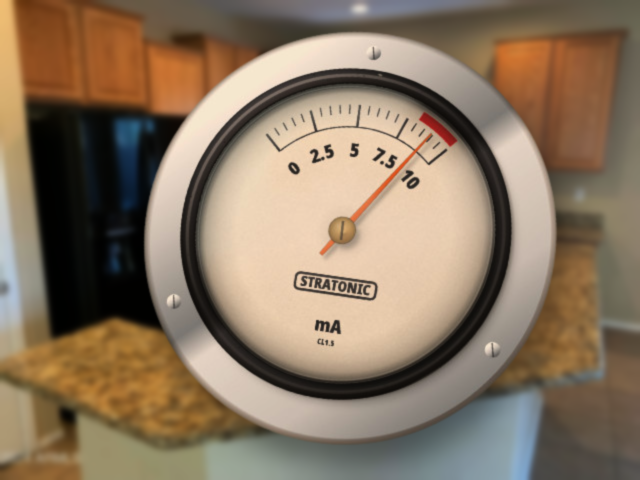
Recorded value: 9,mA
